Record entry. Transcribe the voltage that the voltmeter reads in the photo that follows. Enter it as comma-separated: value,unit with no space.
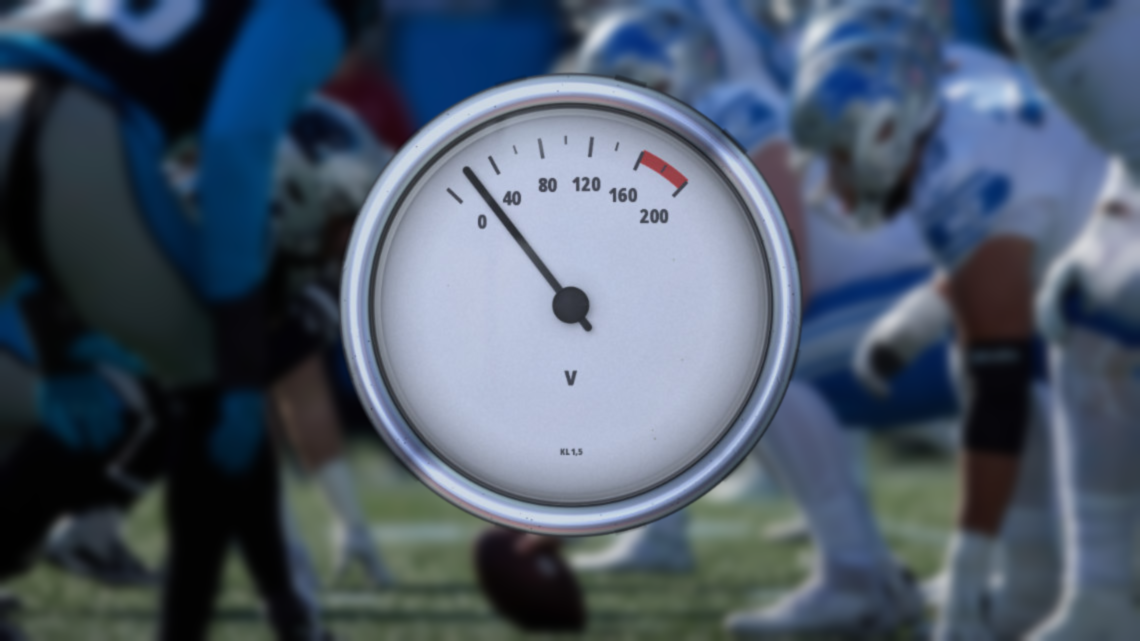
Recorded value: 20,V
